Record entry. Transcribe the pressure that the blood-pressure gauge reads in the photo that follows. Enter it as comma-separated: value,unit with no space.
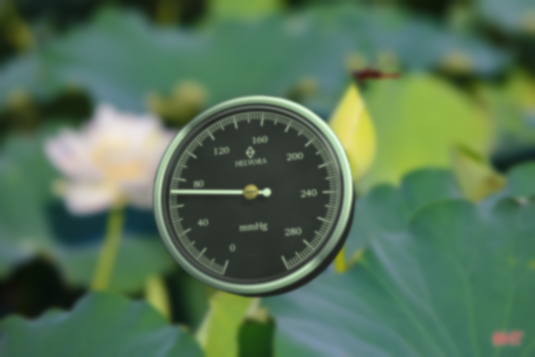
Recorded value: 70,mmHg
